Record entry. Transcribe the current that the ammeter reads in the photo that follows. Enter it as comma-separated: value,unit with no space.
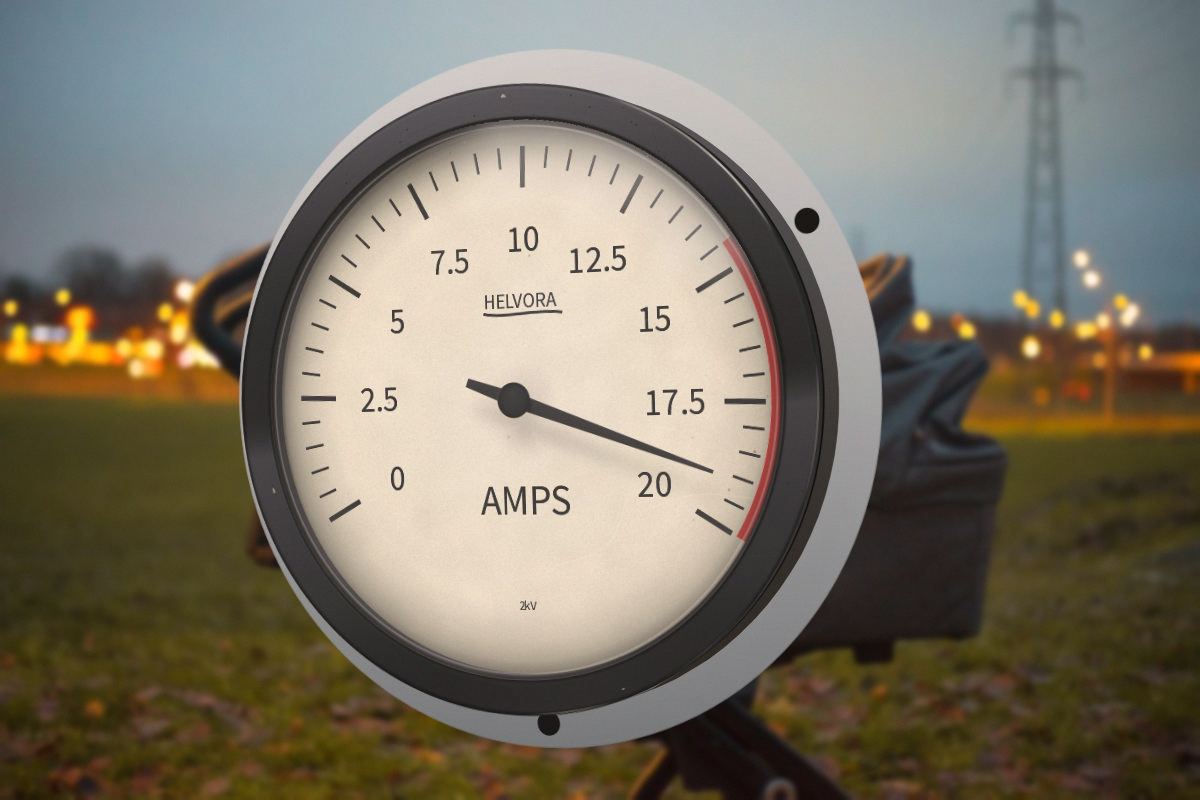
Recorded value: 19,A
